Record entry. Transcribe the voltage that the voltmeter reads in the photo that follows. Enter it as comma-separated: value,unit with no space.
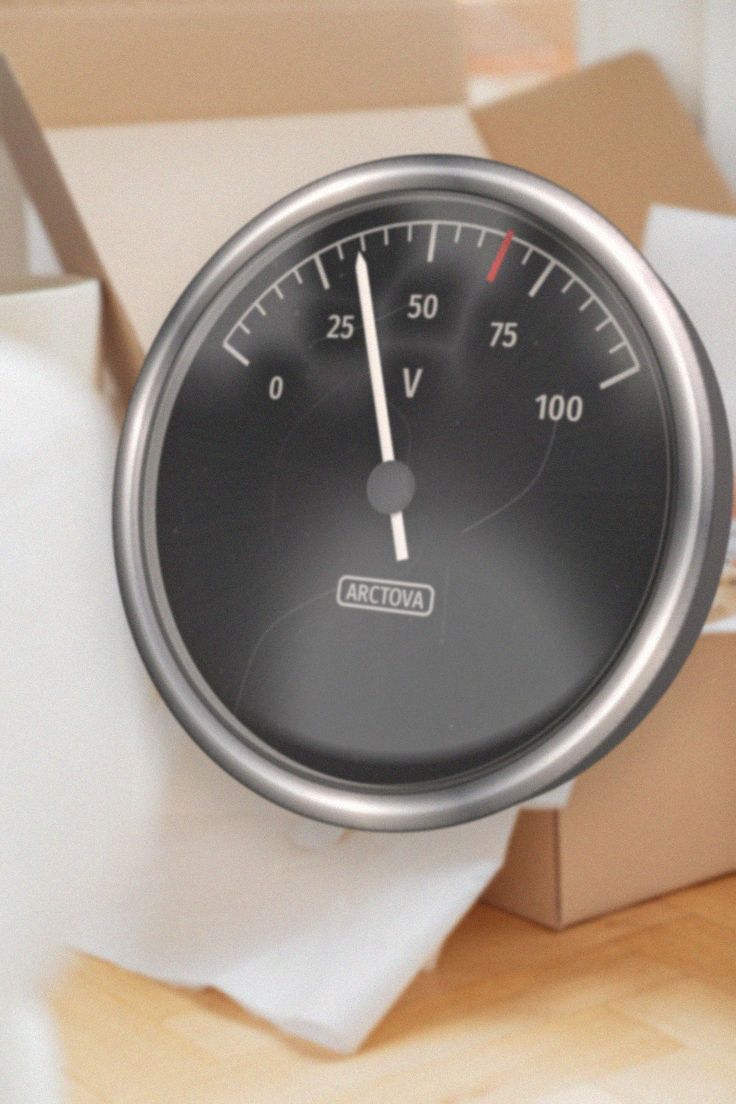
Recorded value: 35,V
